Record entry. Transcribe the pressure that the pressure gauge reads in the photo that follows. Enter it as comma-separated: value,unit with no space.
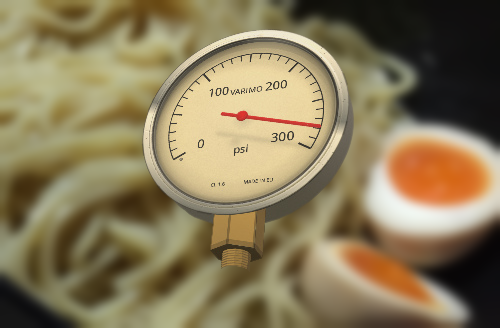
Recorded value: 280,psi
